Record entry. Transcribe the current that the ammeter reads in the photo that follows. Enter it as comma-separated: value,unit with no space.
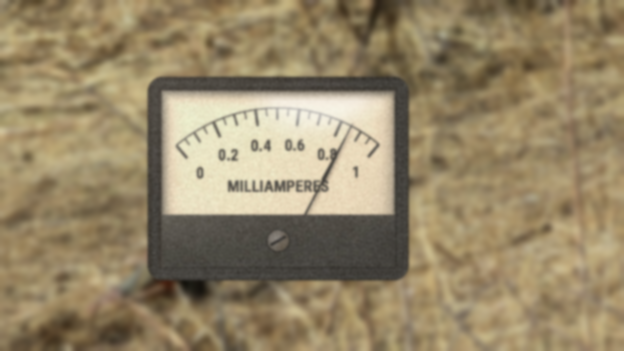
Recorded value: 0.85,mA
